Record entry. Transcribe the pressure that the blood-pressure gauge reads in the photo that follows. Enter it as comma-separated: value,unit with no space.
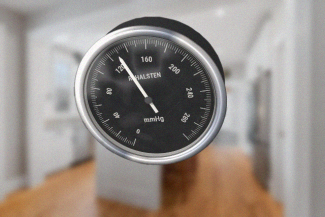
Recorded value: 130,mmHg
